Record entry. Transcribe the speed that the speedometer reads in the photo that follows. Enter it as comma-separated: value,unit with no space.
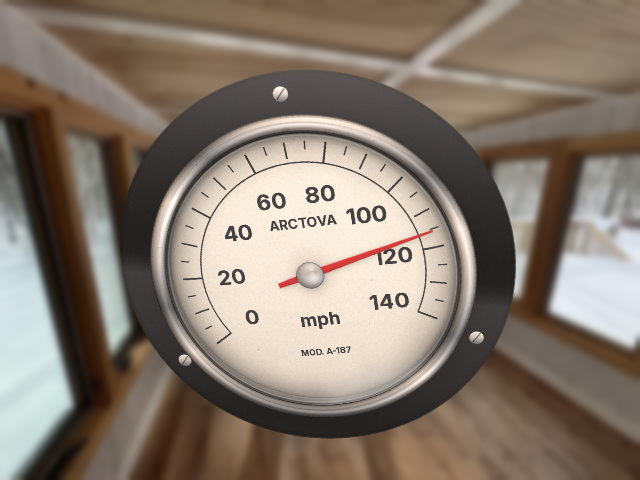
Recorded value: 115,mph
